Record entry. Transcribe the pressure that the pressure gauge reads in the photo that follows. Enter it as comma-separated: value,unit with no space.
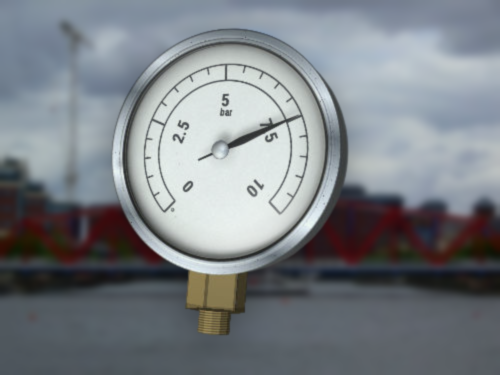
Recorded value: 7.5,bar
